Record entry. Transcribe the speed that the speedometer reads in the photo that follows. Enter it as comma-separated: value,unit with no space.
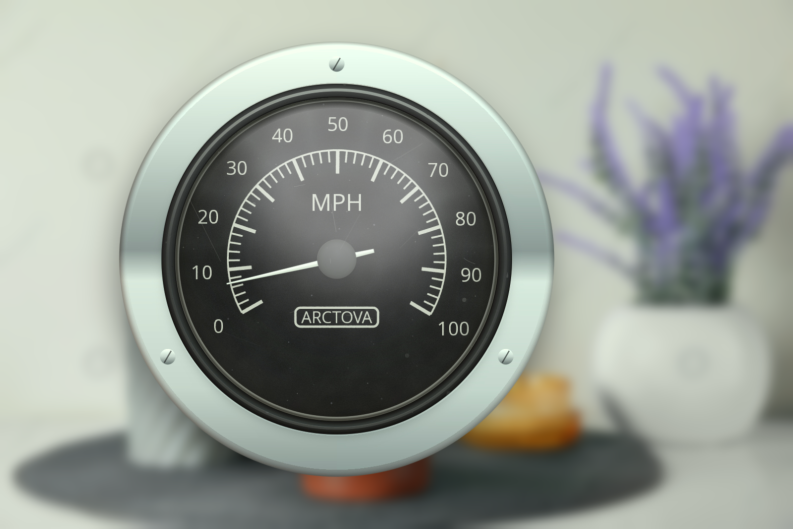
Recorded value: 7,mph
